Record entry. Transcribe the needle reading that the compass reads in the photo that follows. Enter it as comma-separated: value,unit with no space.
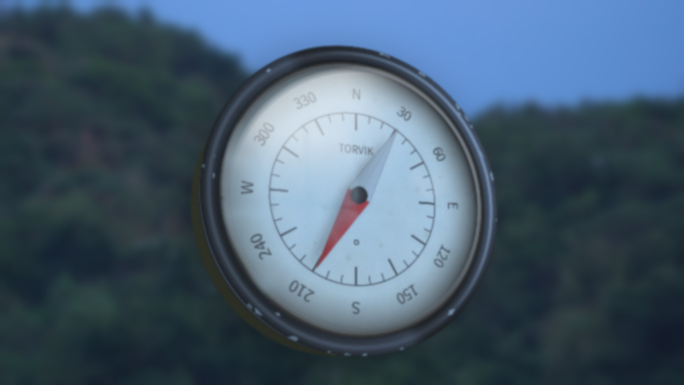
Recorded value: 210,°
